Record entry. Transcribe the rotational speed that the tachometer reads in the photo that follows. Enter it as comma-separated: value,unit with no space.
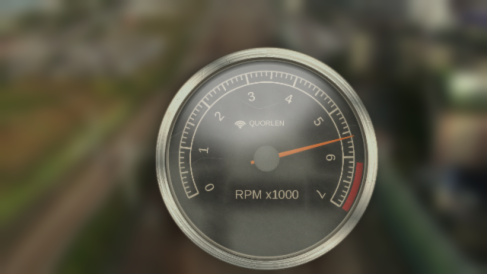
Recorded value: 5600,rpm
